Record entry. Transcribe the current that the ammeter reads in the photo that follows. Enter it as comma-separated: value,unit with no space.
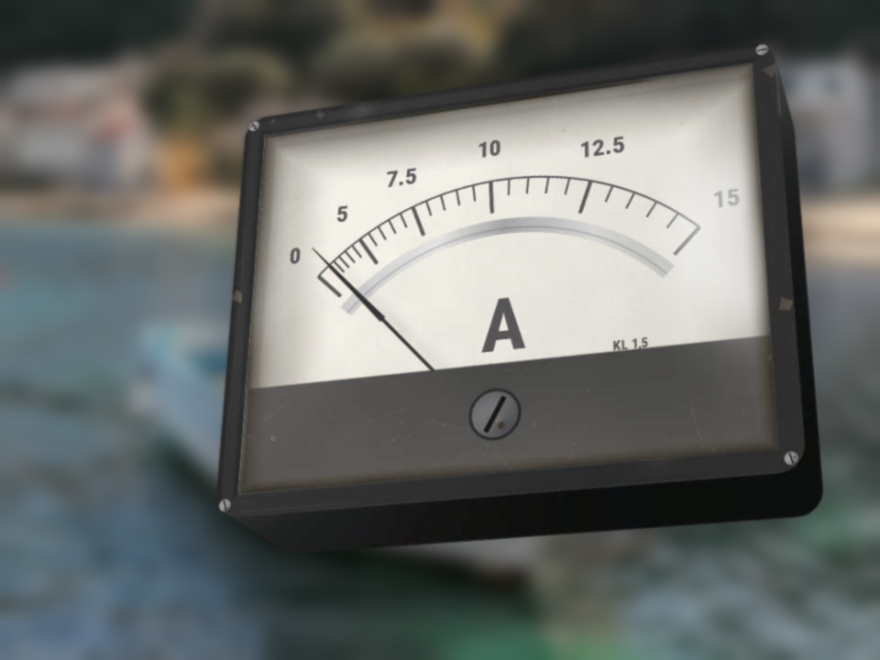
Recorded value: 2.5,A
